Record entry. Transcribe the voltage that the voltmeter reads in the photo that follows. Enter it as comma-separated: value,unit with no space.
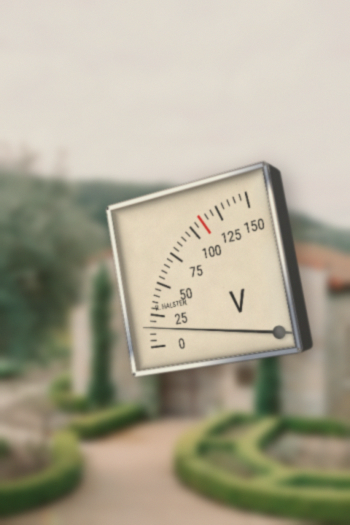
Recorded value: 15,V
